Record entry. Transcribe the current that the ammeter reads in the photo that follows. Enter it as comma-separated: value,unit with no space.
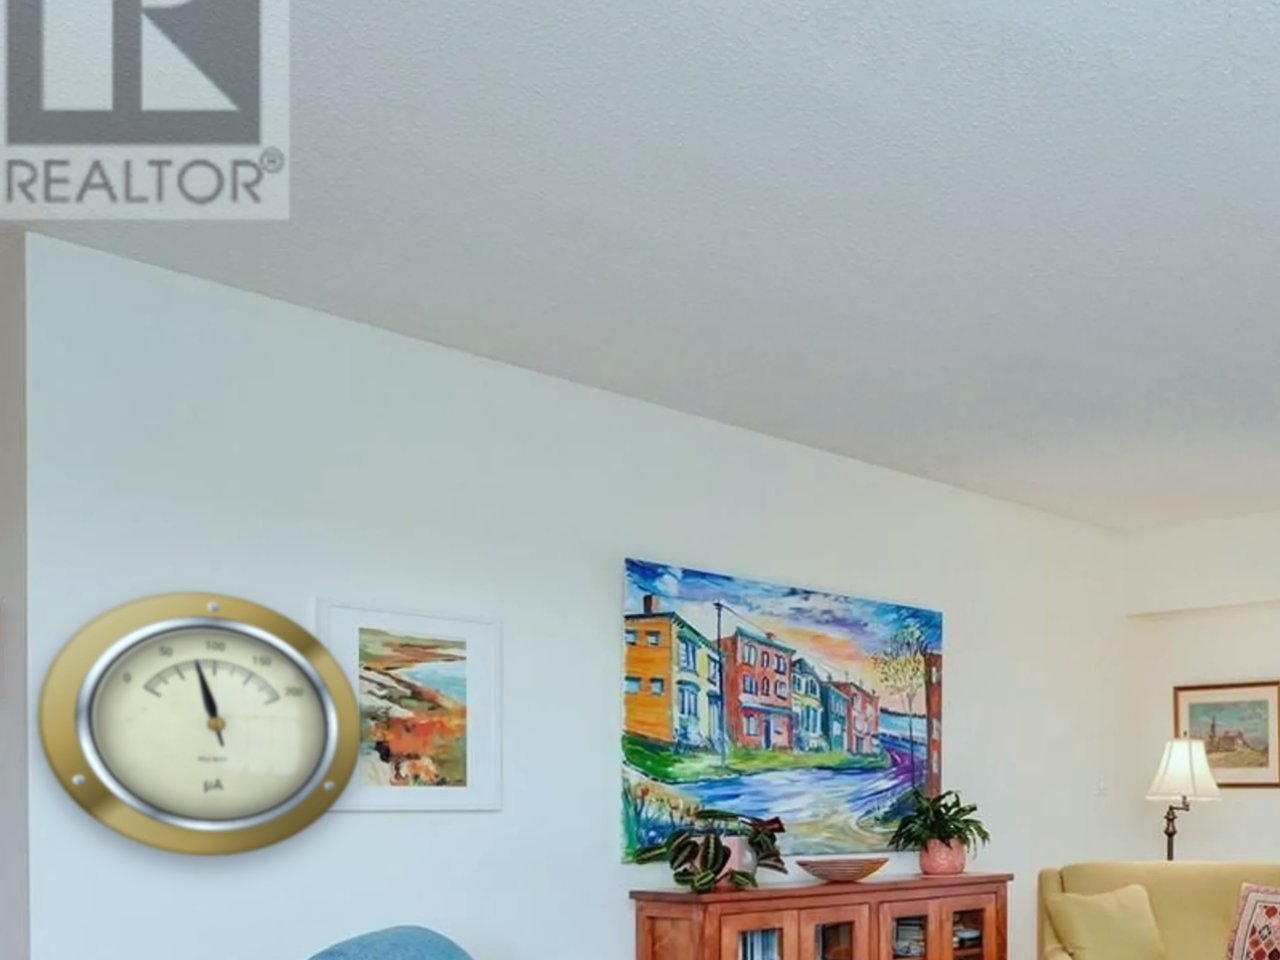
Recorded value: 75,µA
